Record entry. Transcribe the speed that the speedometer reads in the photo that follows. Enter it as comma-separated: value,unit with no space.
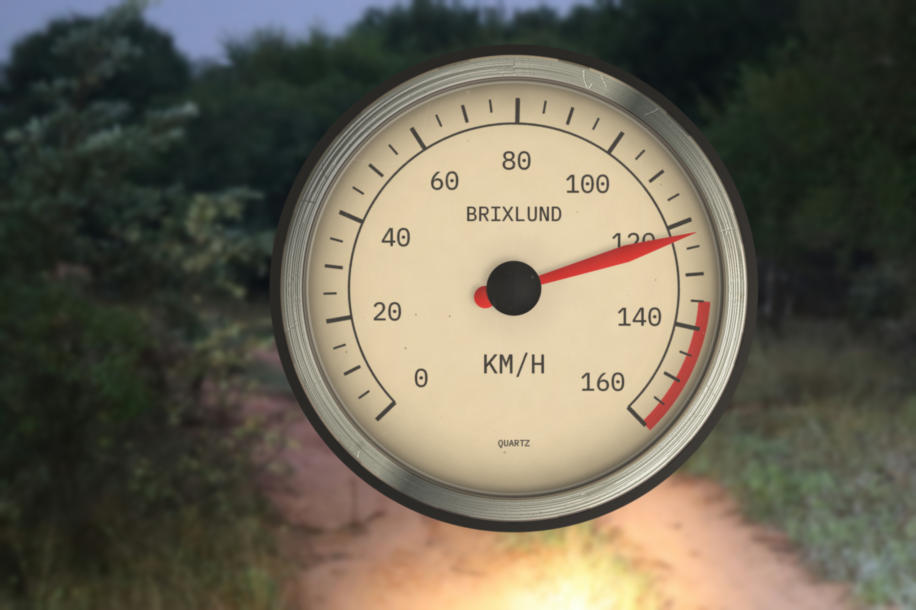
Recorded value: 122.5,km/h
